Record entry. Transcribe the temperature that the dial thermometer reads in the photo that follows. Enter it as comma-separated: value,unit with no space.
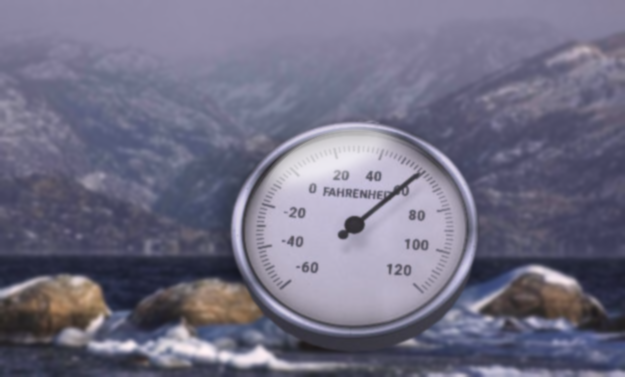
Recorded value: 60,°F
